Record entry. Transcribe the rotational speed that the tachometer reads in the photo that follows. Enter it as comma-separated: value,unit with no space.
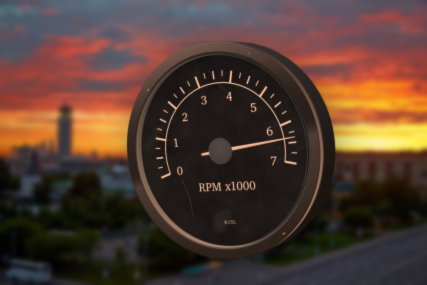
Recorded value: 6375,rpm
